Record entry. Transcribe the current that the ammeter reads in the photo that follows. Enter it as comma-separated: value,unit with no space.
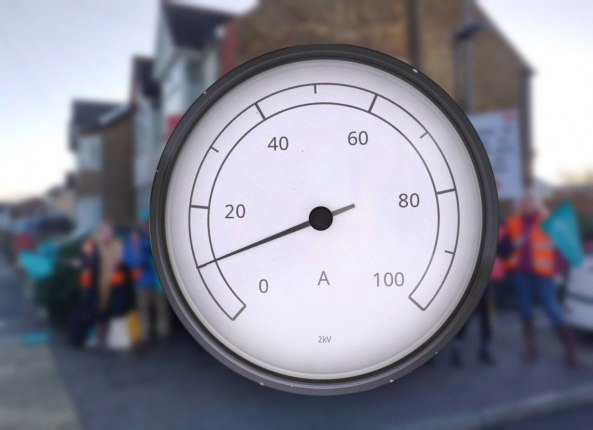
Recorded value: 10,A
